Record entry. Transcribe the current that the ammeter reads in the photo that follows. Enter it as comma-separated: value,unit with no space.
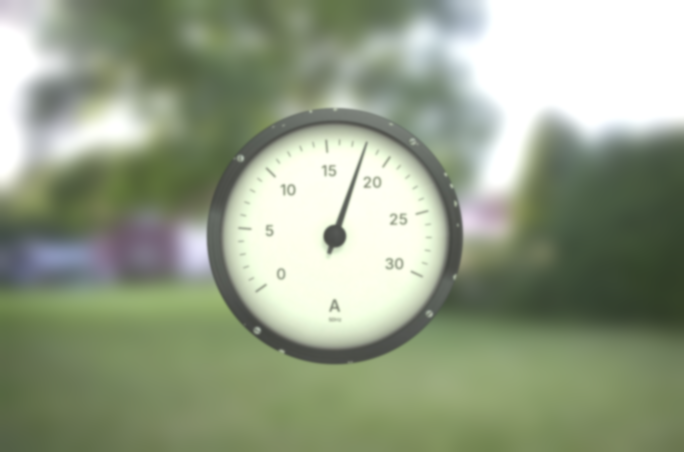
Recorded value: 18,A
